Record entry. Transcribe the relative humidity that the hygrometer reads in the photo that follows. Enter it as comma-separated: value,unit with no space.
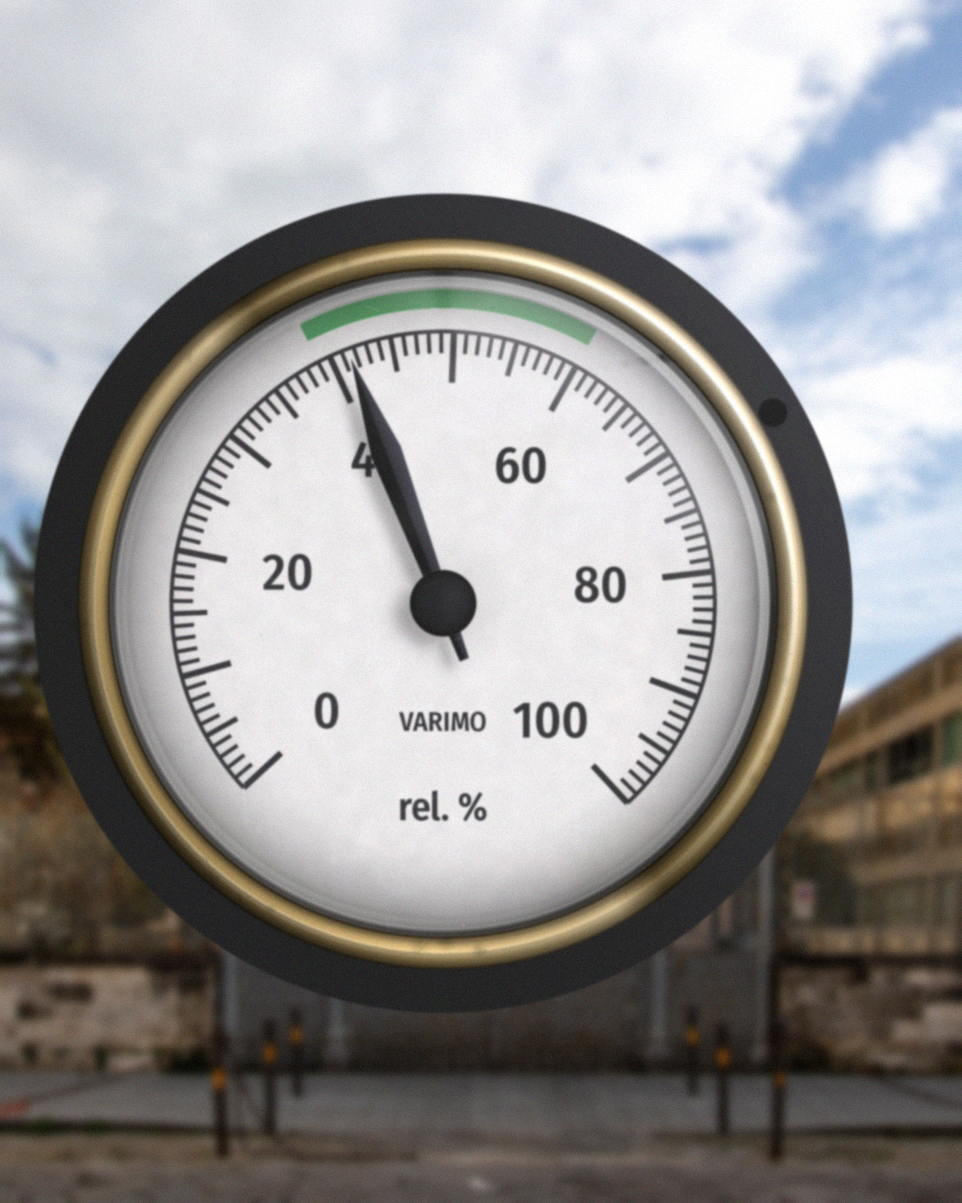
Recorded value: 41.5,%
